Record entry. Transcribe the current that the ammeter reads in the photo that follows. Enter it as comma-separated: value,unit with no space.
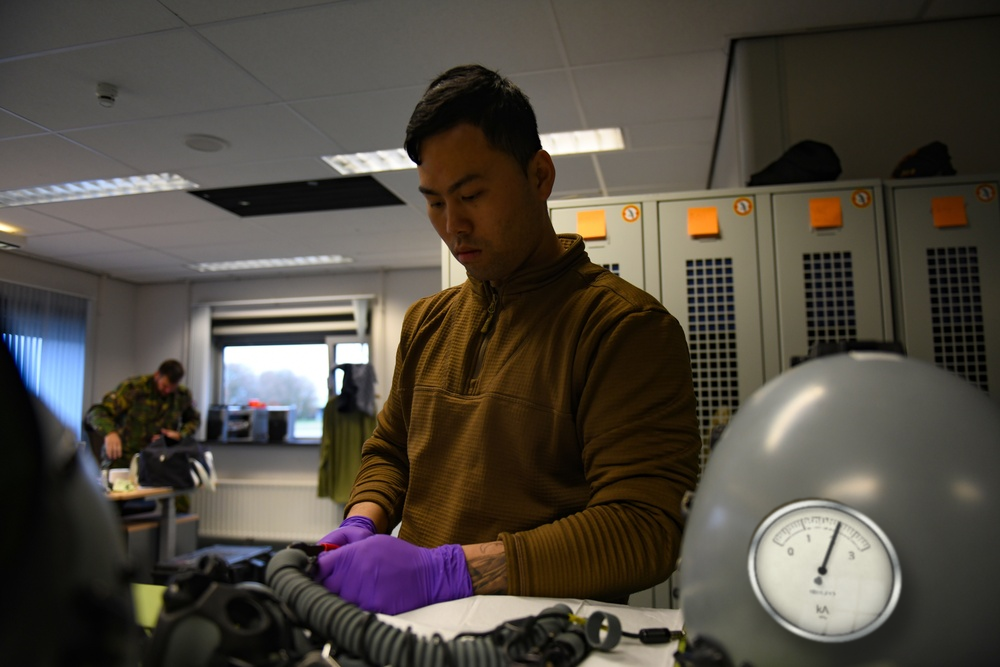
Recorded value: 2,kA
